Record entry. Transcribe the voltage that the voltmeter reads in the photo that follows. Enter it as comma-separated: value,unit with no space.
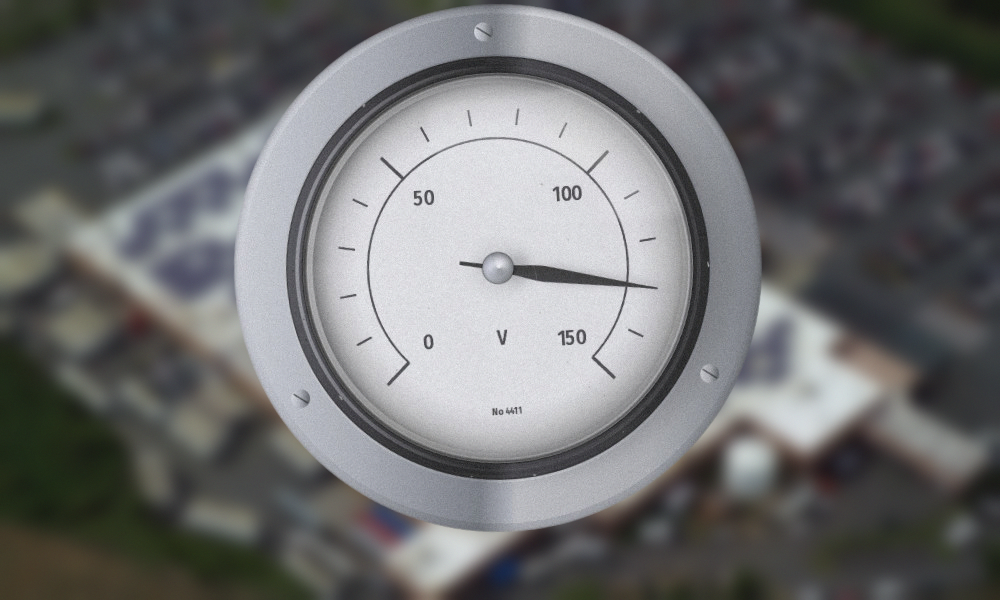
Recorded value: 130,V
